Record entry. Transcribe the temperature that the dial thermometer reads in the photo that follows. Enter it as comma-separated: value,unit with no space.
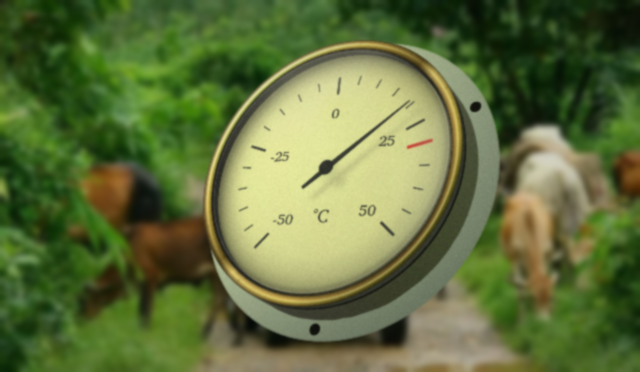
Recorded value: 20,°C
